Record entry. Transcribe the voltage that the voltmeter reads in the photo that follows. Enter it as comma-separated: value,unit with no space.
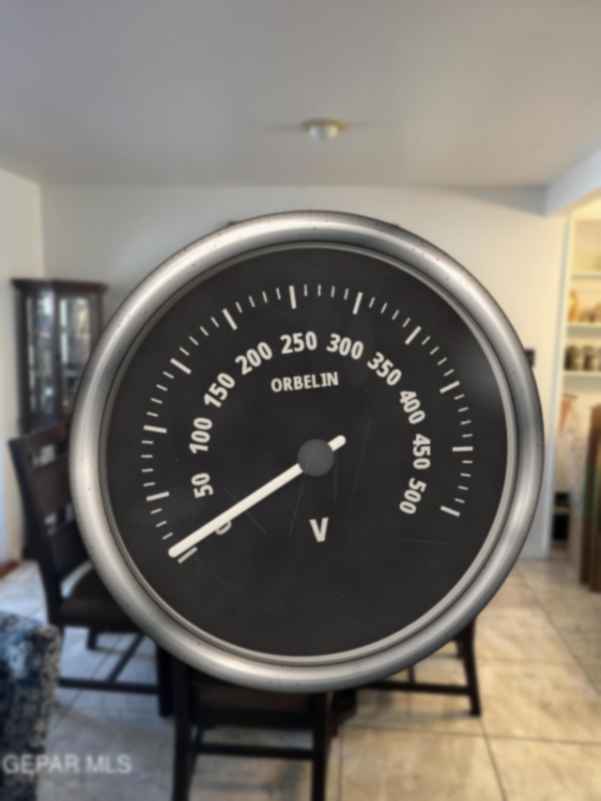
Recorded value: 10,V
